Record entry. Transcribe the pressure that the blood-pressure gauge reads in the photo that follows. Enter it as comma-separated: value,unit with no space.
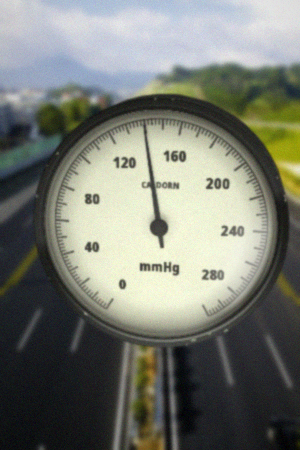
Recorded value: 140,mmHg
